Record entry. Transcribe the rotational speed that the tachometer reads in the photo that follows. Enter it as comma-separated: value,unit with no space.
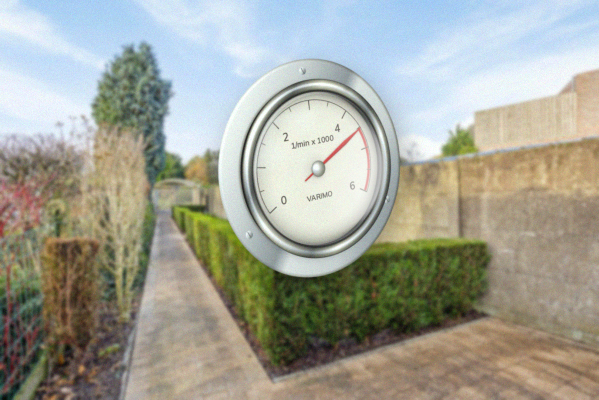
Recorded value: 4500,rpm
